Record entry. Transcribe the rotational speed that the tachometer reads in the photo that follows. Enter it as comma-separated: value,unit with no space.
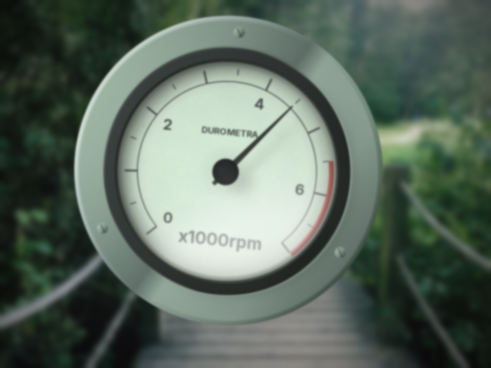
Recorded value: 4500,rpm
